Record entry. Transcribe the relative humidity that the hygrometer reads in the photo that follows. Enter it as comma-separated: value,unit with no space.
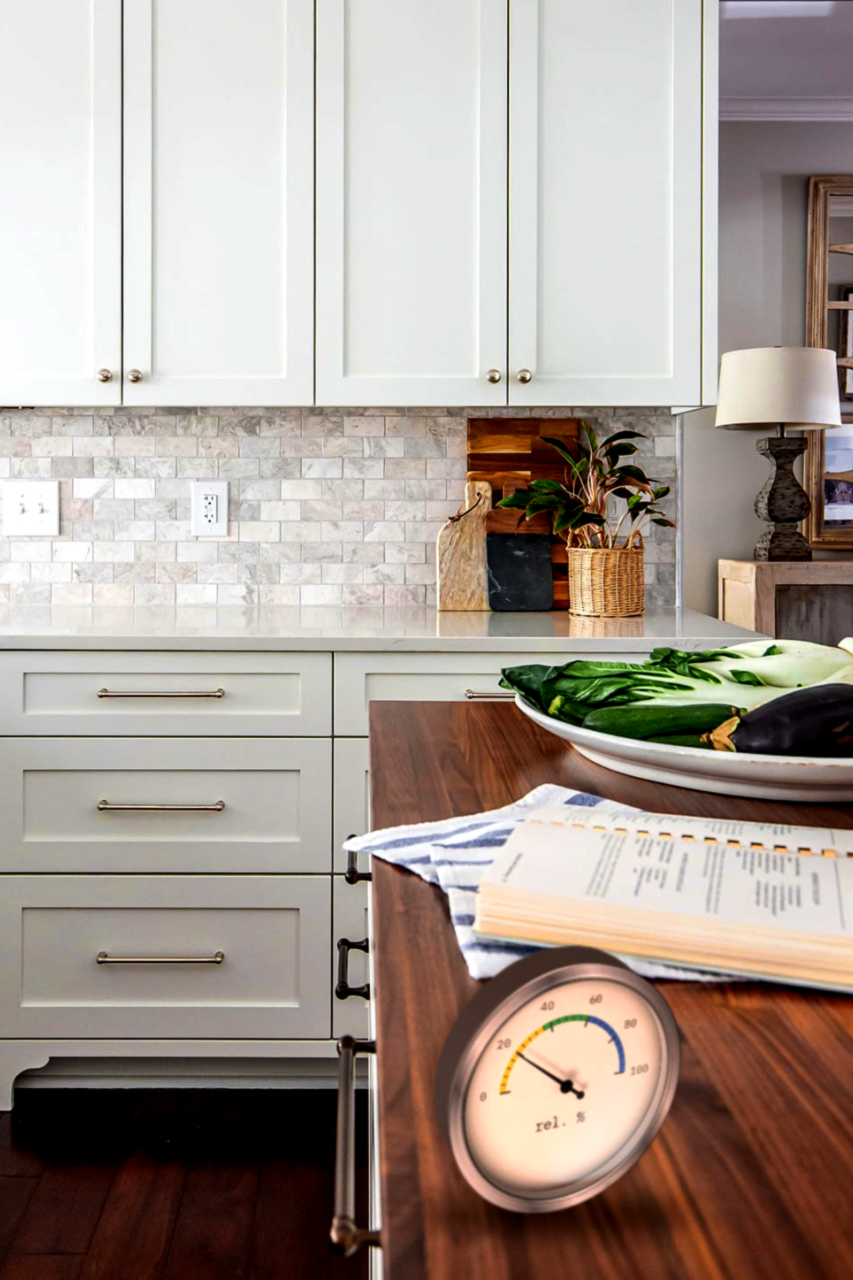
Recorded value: 20,%
